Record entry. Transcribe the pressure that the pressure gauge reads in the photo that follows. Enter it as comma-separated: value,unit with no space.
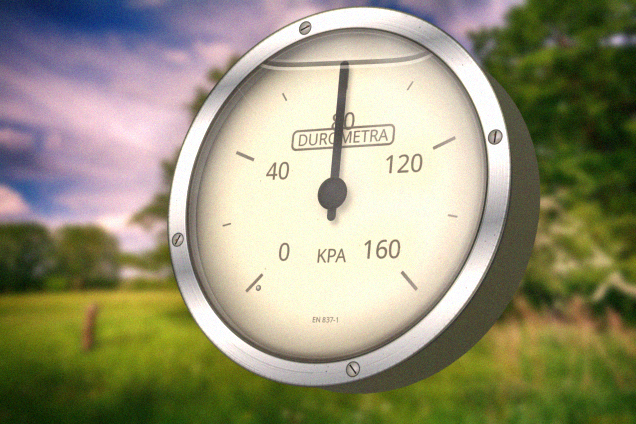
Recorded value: 80,kPa
